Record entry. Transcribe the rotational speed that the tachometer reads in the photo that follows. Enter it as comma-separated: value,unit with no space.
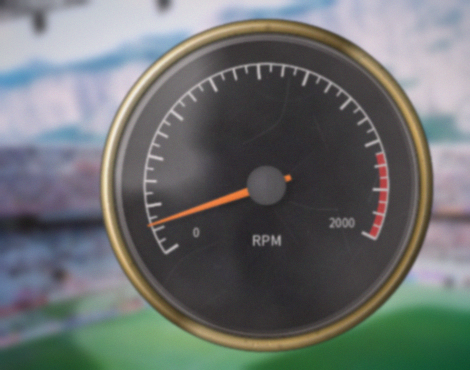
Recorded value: 125,rpm
